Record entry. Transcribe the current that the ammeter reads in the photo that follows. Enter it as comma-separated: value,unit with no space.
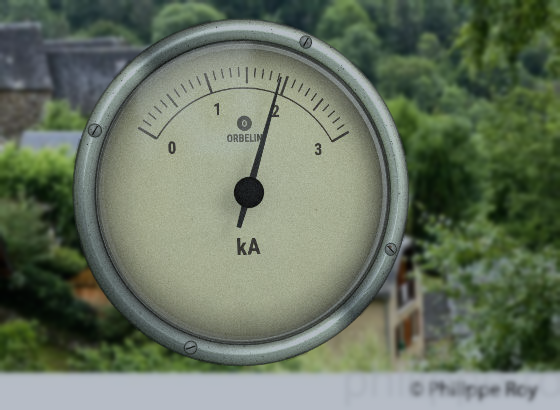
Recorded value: 1.9,kA
